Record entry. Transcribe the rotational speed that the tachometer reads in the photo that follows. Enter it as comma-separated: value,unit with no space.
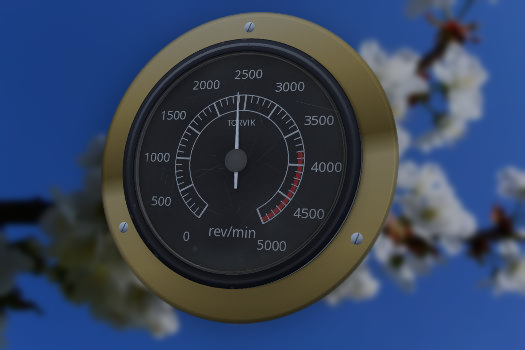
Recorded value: 2400,rpm
